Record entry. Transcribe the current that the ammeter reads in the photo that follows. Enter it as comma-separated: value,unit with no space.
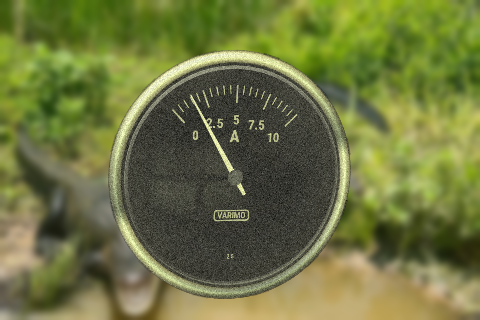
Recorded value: 1.5,A
